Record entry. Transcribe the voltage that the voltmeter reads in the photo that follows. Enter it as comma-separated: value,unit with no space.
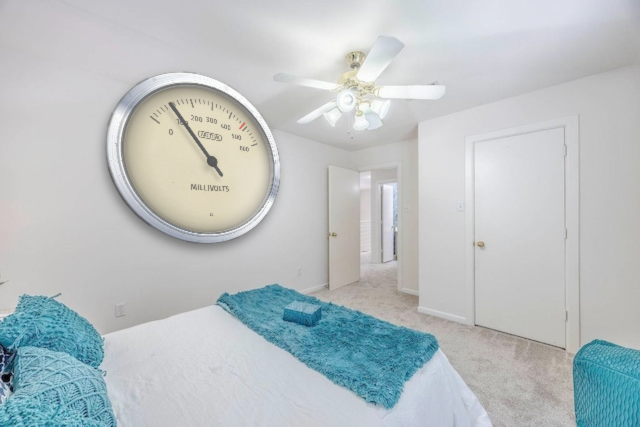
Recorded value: 100,mV
